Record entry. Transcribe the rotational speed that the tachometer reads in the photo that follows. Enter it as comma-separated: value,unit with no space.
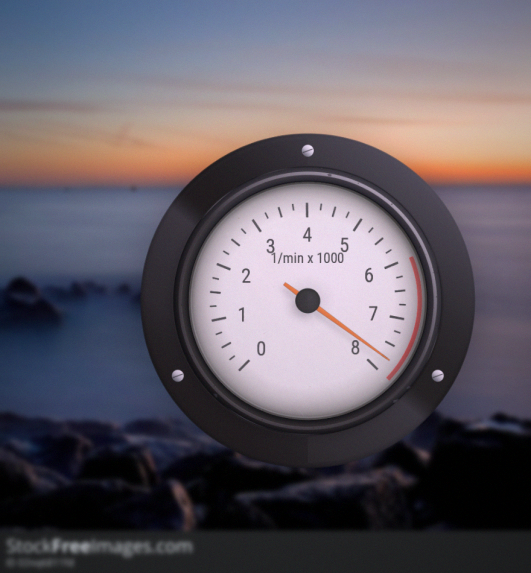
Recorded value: 7750,rpm
